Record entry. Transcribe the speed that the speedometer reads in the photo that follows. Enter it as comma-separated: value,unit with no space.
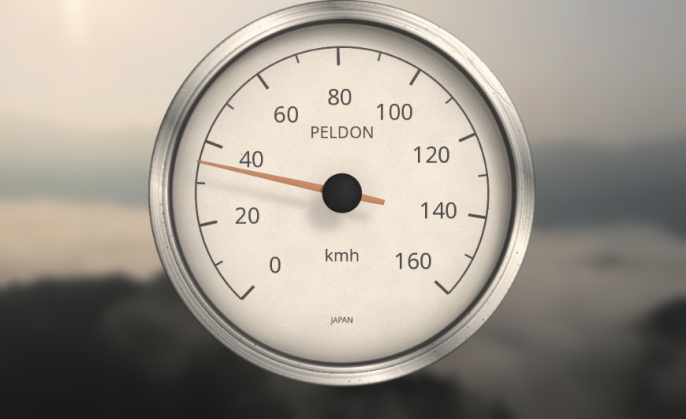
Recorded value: 35,km/h
